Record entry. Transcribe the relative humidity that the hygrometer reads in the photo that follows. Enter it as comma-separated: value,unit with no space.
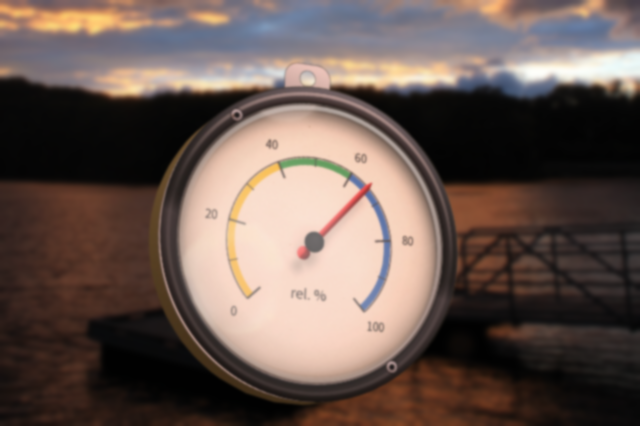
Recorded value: 65,%
